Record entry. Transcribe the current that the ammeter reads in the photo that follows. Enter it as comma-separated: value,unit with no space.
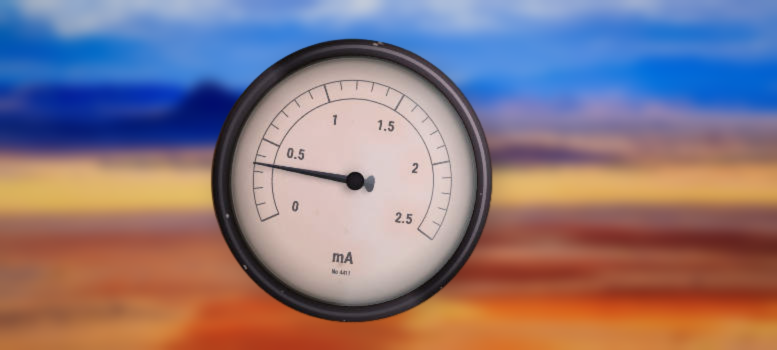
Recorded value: 0.35,mA
